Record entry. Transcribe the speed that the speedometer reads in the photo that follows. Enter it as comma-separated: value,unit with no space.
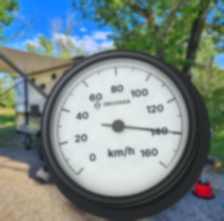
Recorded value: 140,km/h
